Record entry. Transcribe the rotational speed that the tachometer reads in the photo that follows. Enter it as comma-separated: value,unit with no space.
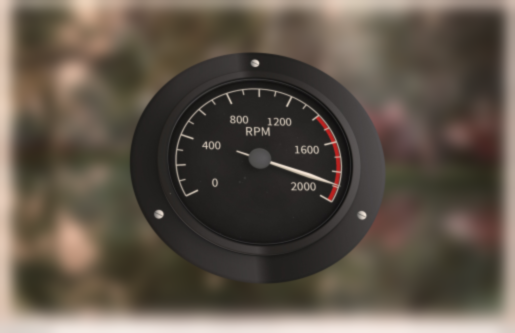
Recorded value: 1900,rpm
